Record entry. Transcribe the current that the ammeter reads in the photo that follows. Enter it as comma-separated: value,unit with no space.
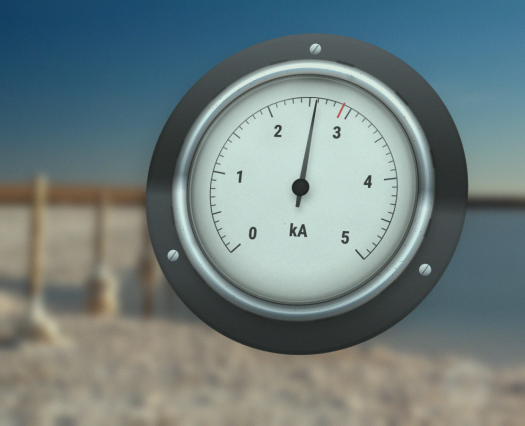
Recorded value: 2.6,kA
